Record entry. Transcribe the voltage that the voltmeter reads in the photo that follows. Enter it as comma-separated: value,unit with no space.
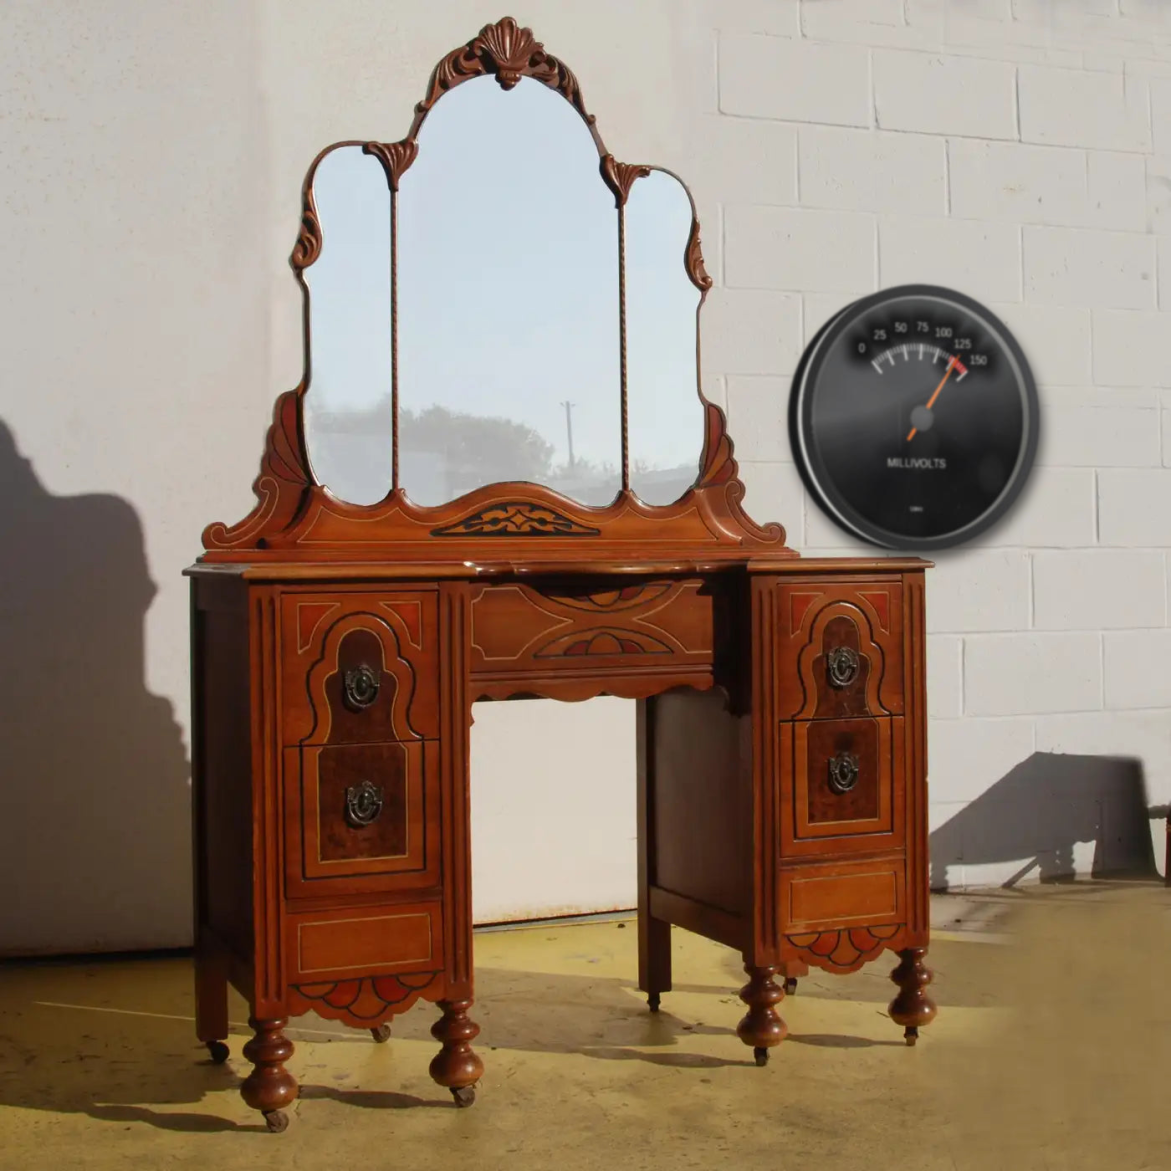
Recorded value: 125,mV
